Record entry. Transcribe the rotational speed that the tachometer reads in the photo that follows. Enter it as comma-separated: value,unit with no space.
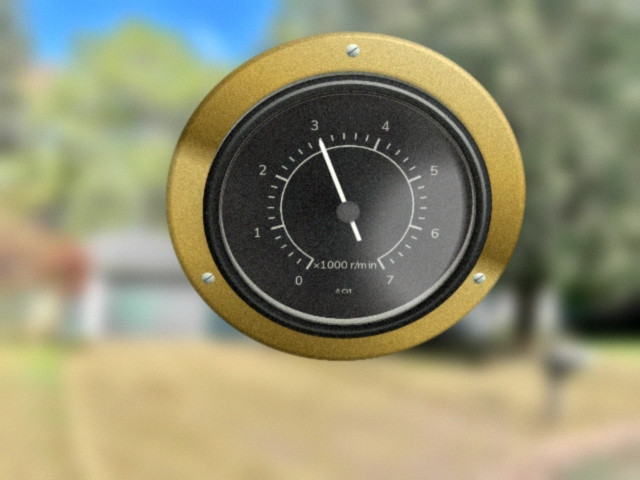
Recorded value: 3000,rpm
